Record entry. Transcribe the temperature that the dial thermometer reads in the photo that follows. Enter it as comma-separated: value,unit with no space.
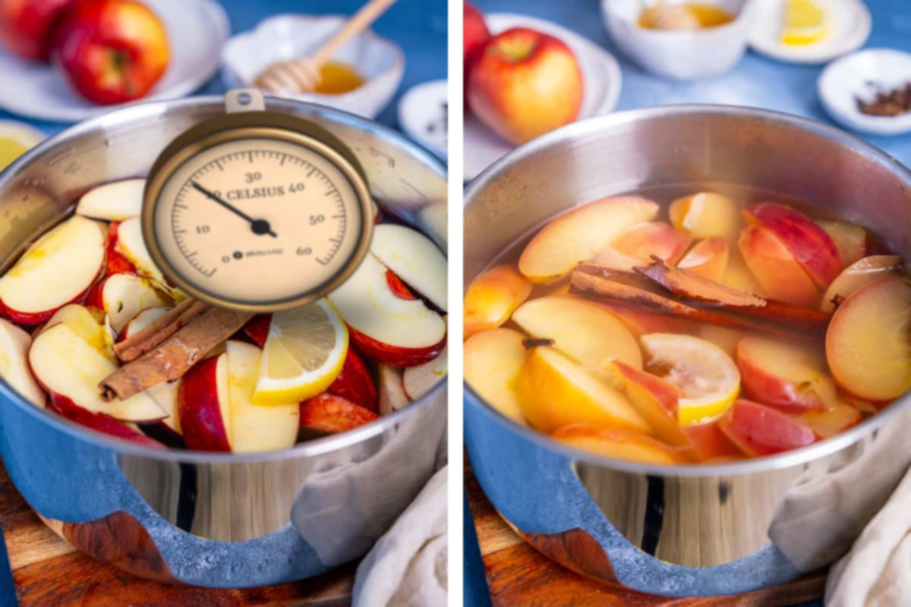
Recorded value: 20,°C
